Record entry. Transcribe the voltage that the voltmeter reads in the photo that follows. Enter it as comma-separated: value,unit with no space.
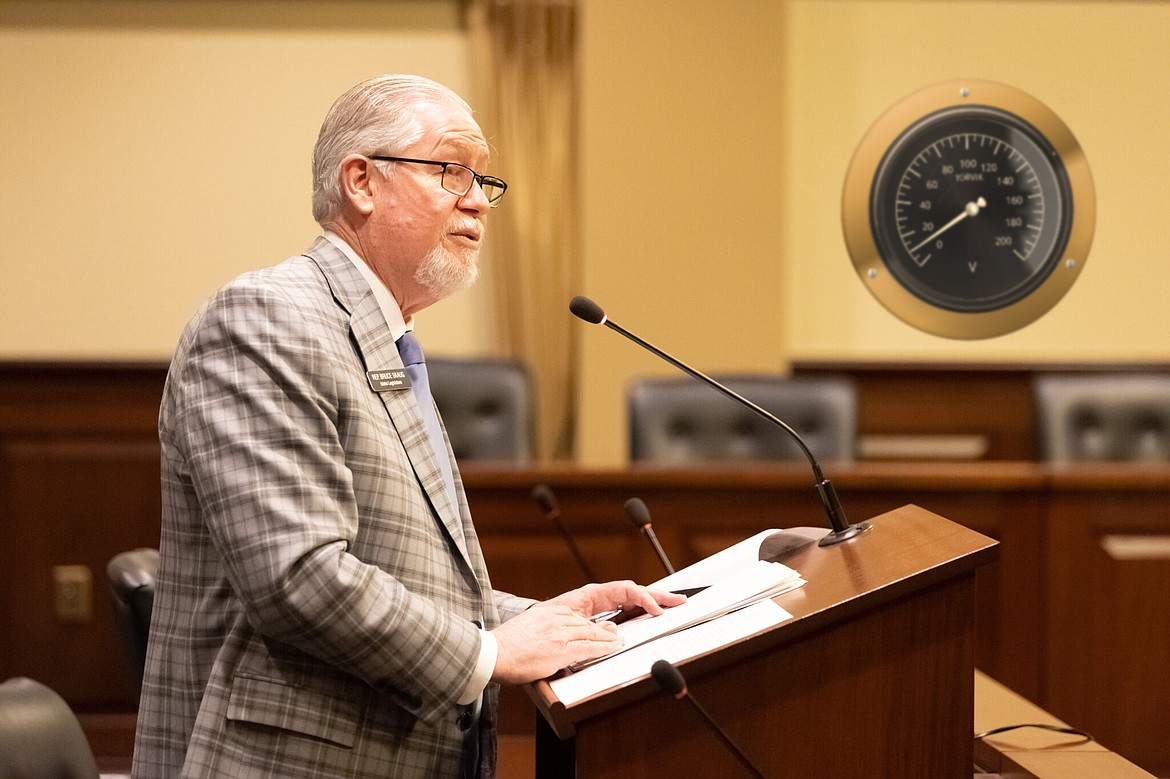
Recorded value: 10,V
